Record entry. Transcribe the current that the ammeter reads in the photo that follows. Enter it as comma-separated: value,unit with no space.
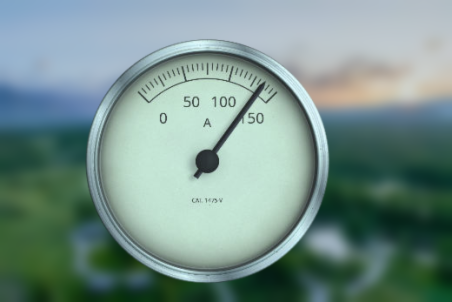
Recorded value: 135,A
